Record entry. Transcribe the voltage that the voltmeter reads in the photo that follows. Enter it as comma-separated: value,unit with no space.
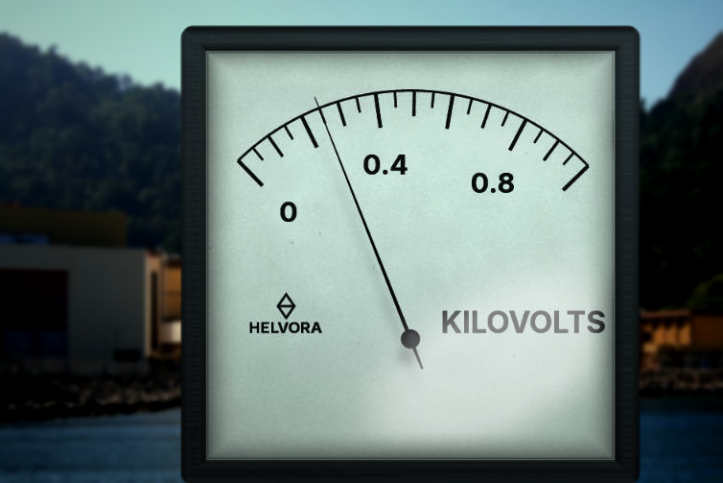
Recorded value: 0.25,kV
